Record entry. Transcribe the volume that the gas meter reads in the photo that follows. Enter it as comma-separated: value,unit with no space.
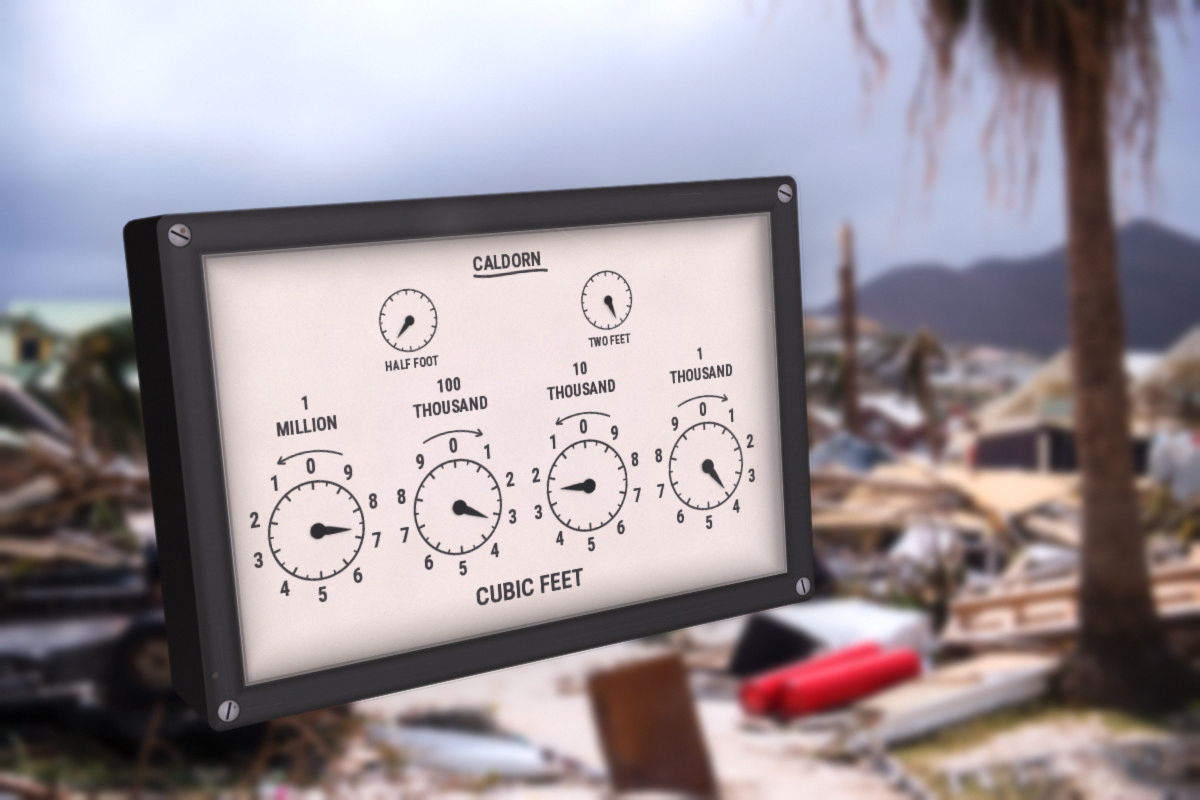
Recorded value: 732400,ft³
